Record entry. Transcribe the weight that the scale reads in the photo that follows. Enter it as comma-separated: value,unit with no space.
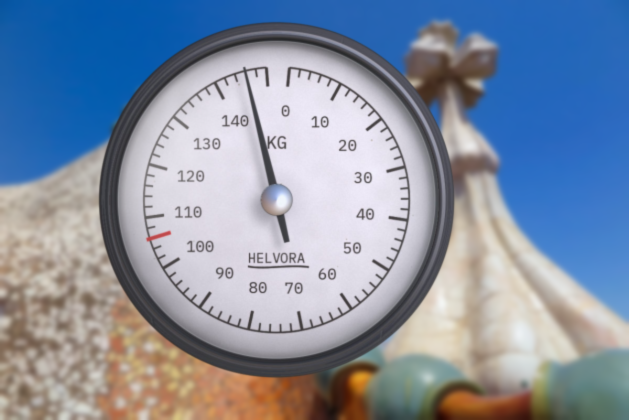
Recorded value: 146,kg
